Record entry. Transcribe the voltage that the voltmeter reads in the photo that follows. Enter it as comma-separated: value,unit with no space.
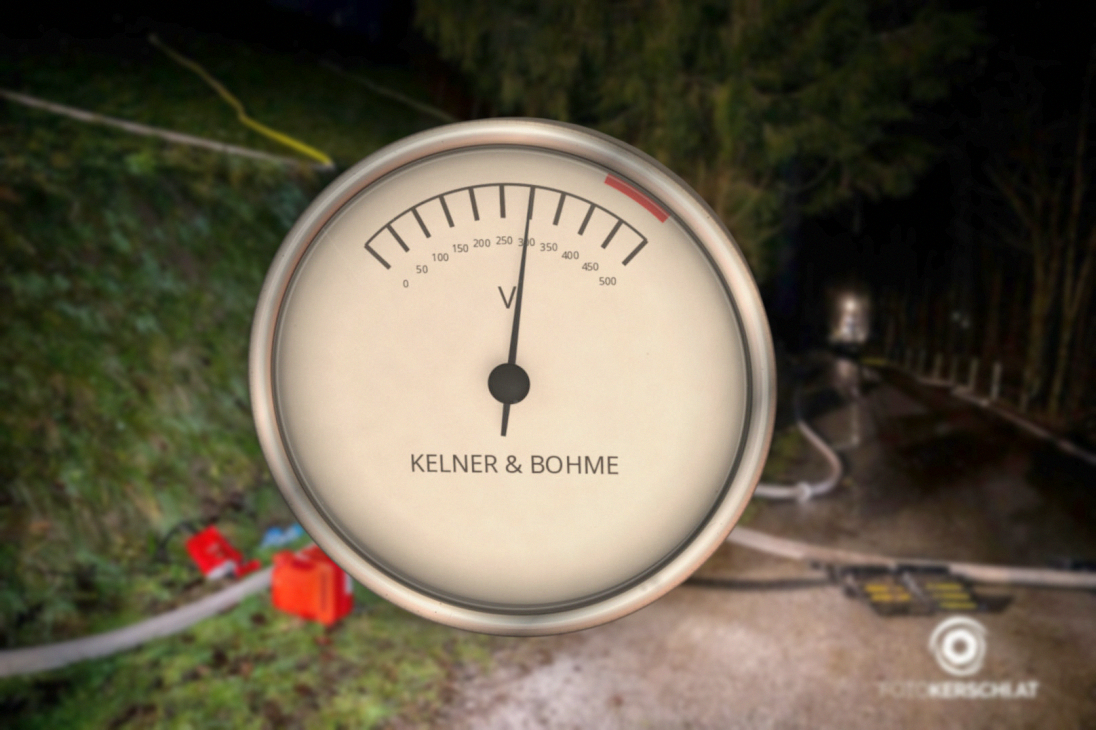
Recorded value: 300,V
